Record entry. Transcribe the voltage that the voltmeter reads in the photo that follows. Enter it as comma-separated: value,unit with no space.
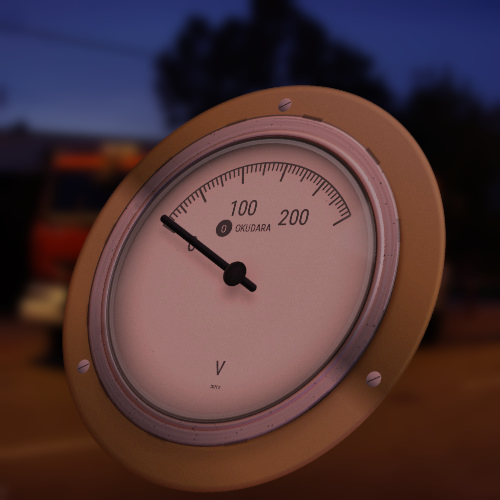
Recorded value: 5,V
